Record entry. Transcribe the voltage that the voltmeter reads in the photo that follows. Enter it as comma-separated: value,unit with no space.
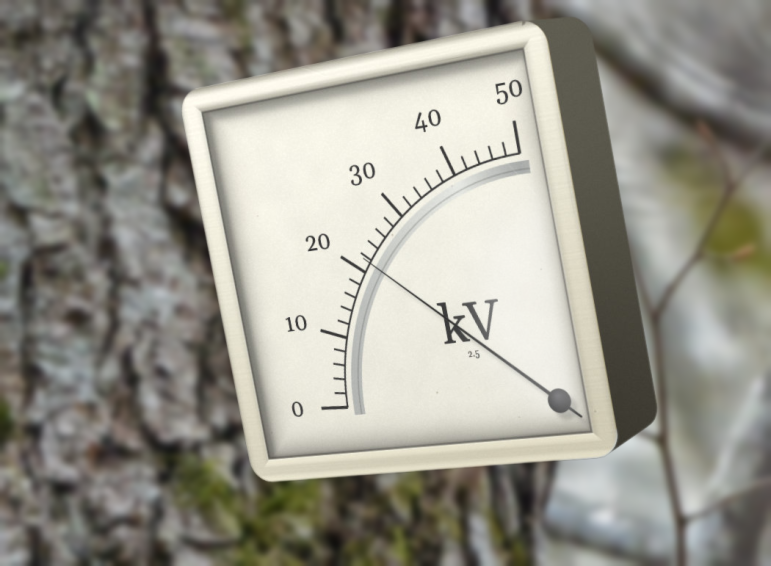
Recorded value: 22,kV
